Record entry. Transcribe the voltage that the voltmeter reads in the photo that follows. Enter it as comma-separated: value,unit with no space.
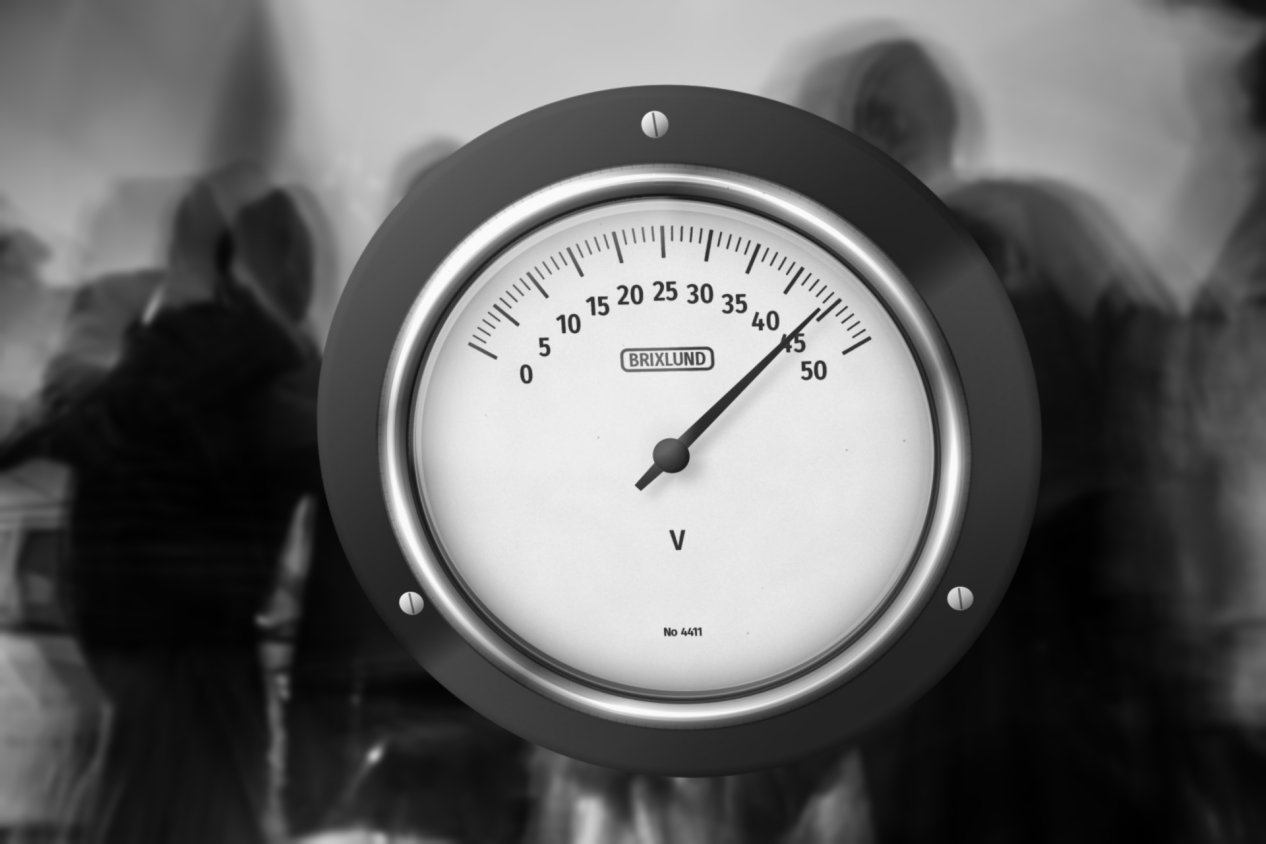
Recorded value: 44,V
